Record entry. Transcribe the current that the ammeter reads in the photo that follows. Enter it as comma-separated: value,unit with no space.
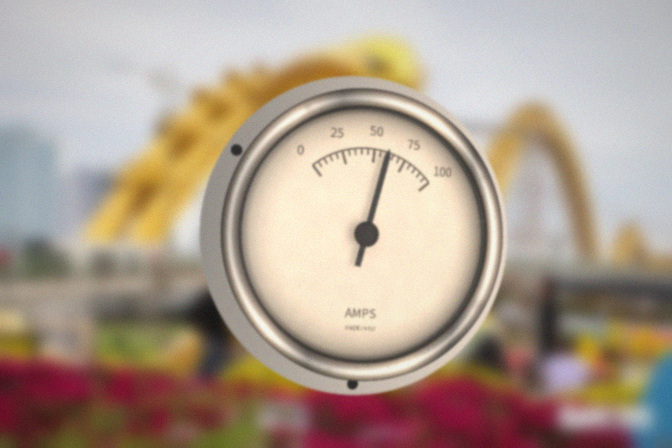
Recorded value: 60,A
